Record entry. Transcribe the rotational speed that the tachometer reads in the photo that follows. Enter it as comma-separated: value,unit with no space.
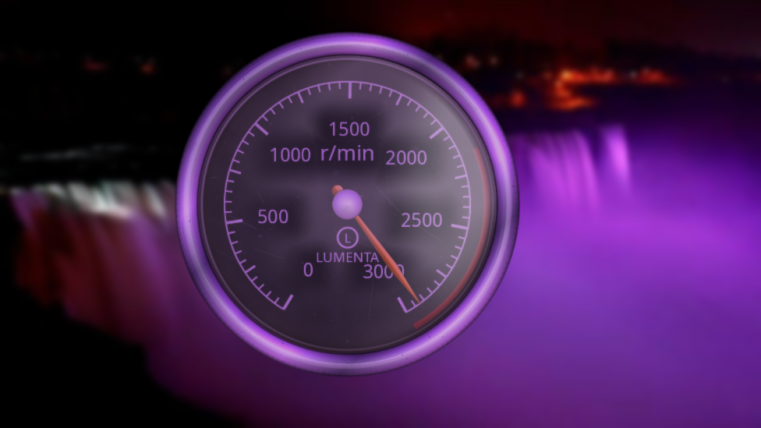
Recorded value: 2925,rpm
